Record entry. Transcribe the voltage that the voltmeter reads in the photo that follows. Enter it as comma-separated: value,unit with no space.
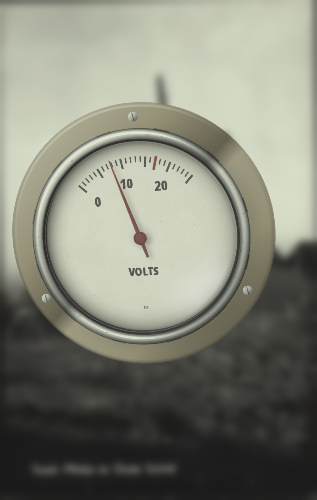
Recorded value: 8,V
